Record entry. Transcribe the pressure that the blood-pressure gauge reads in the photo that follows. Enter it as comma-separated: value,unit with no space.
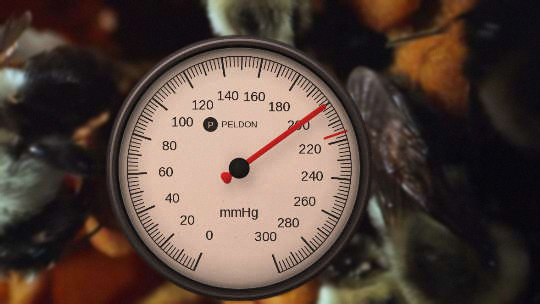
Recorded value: 200,mmHg
